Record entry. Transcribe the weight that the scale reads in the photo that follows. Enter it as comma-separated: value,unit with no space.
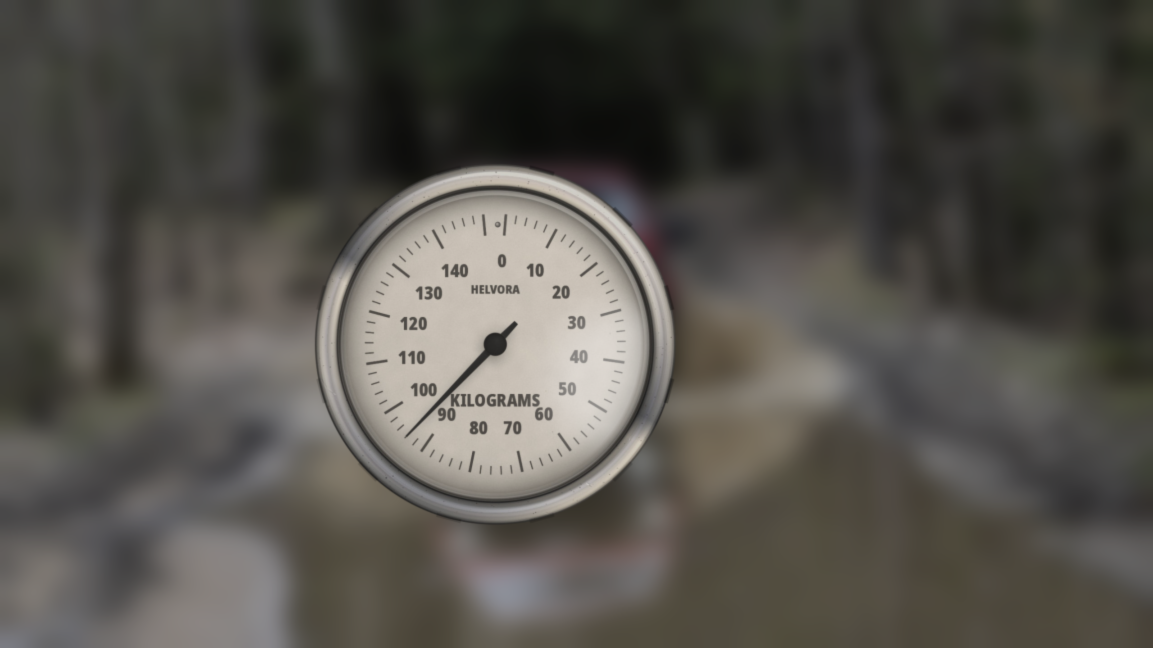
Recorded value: 94,kg
